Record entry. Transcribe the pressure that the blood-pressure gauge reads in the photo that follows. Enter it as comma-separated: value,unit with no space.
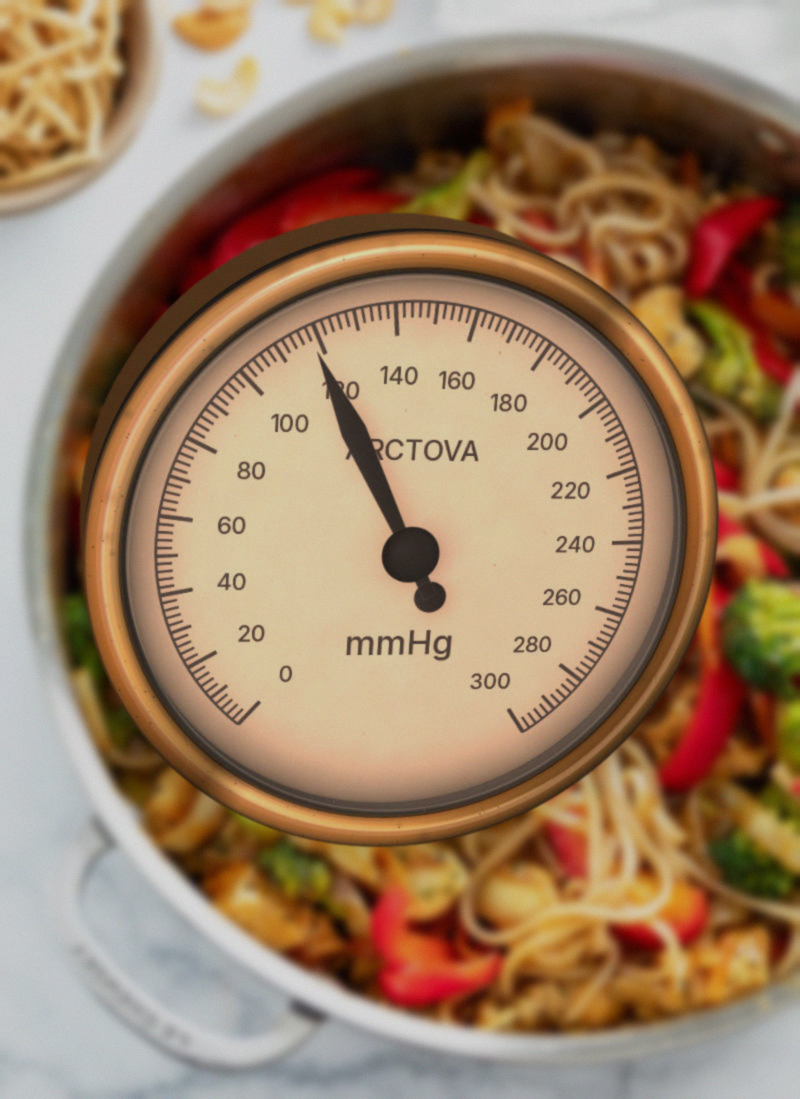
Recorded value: 118,mmHg
